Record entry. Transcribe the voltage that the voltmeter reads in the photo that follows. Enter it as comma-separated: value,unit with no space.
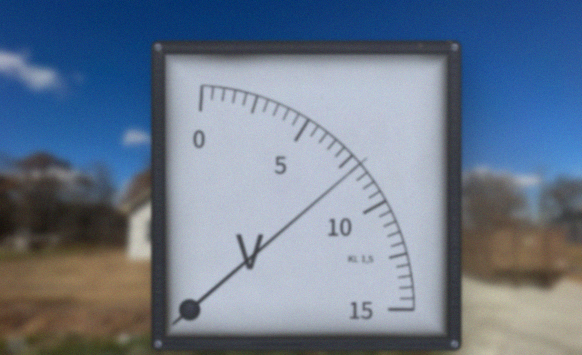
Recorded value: 8,V
